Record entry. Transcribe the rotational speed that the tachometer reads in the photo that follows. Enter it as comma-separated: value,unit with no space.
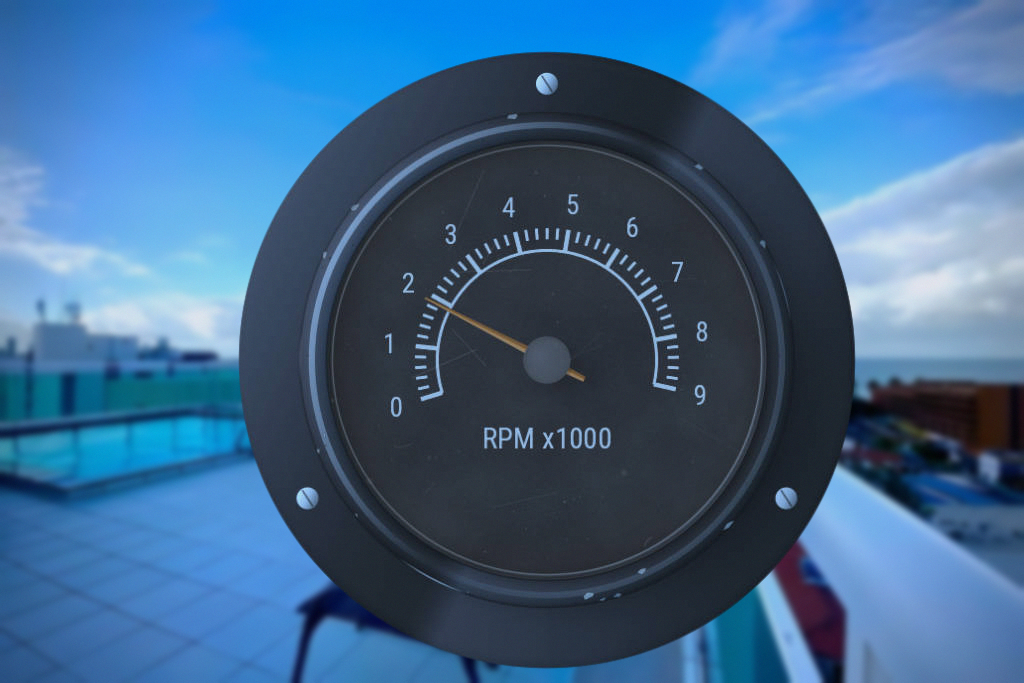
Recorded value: 1900,rpm
